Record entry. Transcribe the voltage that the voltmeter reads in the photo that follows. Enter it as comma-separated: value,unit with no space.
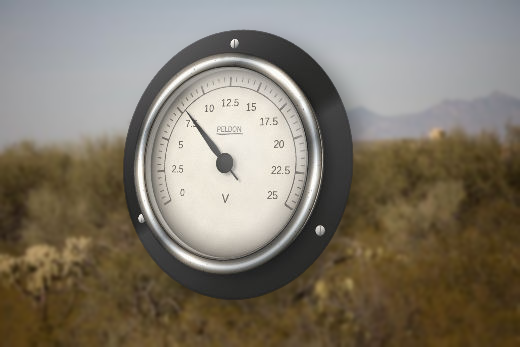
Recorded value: 8,V
